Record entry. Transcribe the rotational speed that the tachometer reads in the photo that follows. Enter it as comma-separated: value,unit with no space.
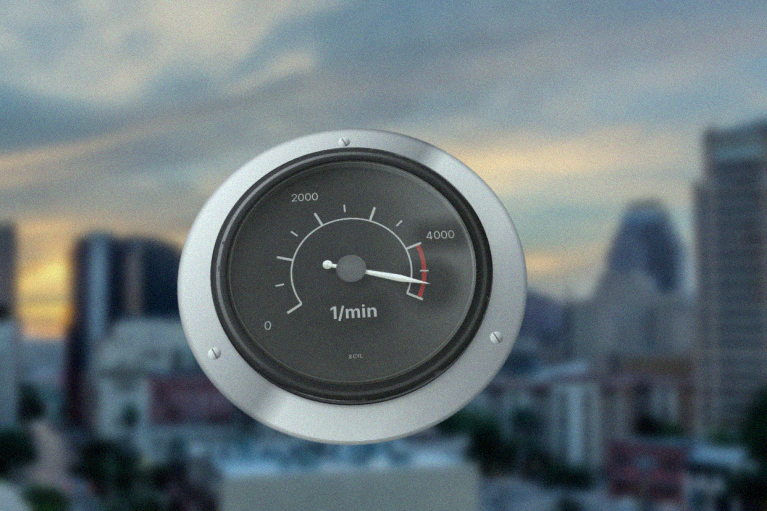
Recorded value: 4750,rpm
